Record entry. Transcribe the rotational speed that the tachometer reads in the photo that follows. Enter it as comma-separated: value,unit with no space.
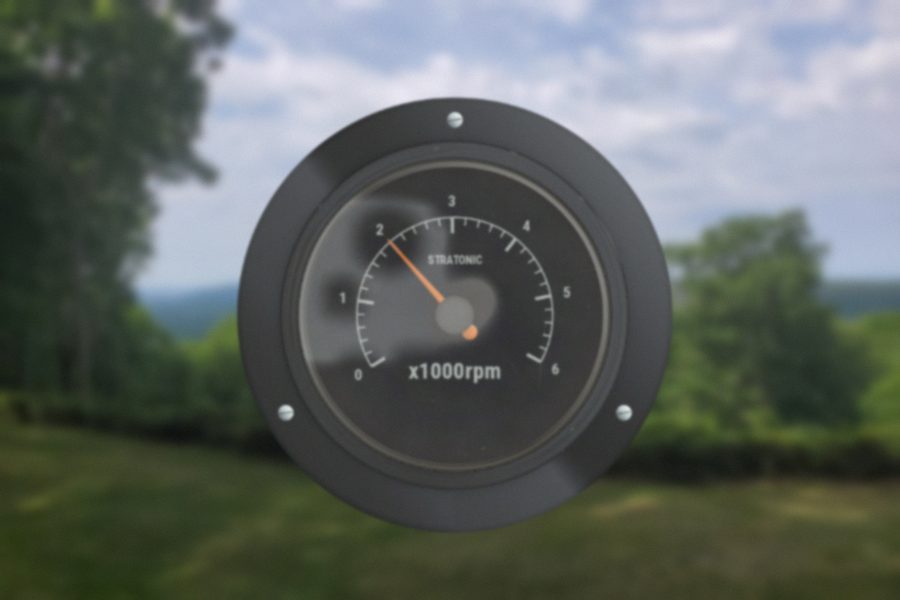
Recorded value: 2000,rpm
